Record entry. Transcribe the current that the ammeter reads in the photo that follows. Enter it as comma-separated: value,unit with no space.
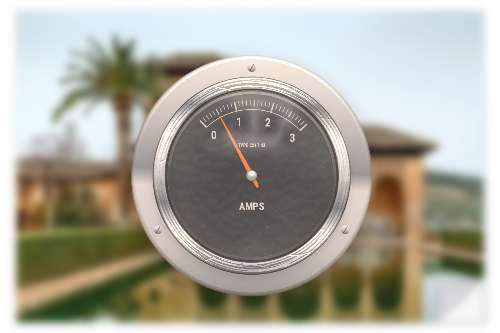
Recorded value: 0.5,A
